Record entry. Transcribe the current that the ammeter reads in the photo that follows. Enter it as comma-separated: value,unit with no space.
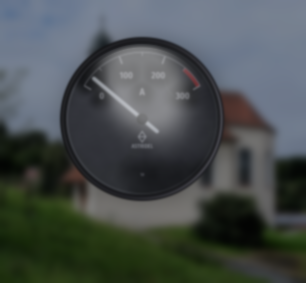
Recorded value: 25,A
